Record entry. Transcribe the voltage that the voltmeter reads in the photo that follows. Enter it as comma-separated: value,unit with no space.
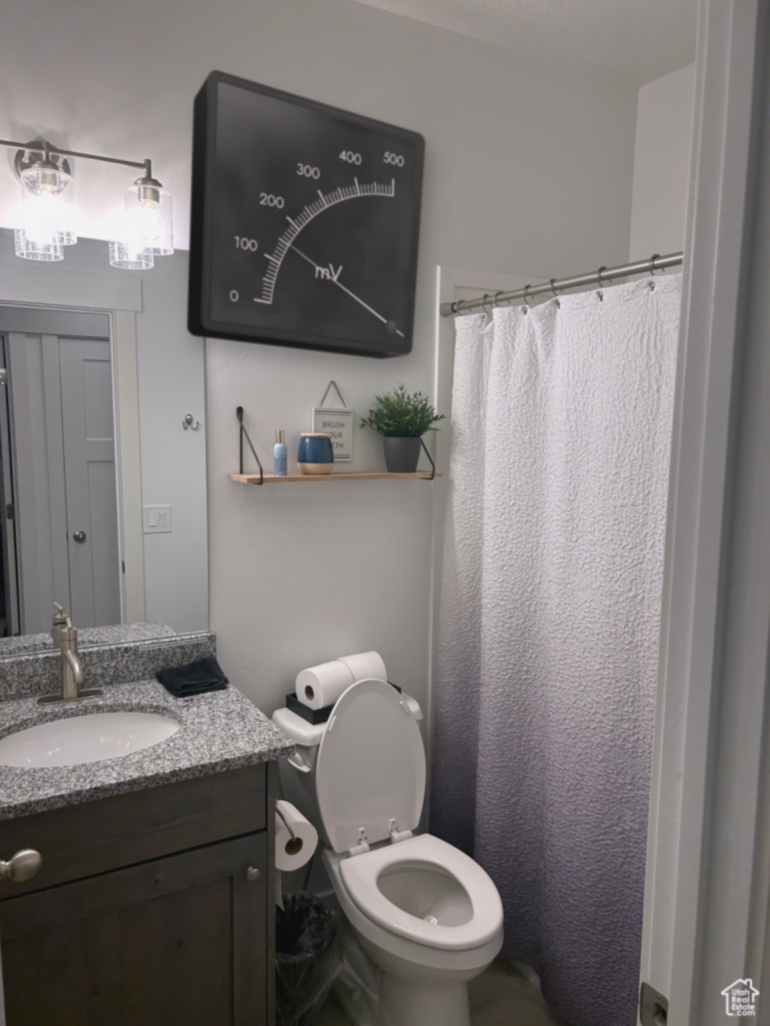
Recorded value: 150,mV
